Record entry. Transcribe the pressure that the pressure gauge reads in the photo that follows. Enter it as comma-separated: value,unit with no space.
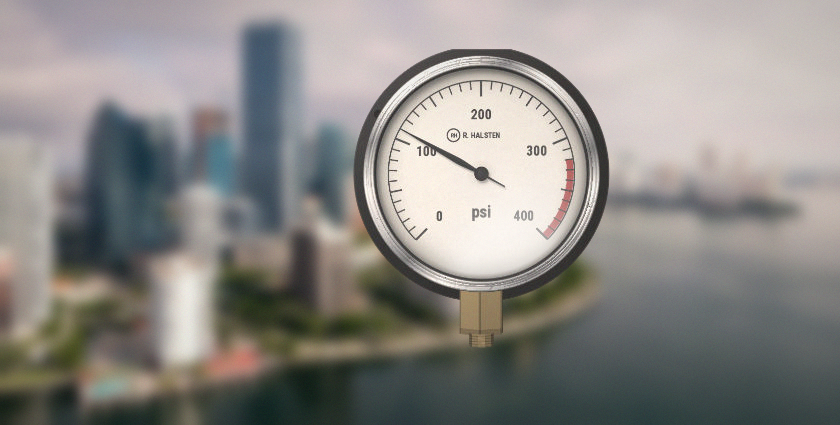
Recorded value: 110,psi
